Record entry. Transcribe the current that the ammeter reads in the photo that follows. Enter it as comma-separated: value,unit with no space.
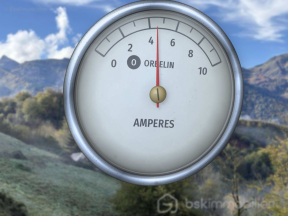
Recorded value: 4.5,A
